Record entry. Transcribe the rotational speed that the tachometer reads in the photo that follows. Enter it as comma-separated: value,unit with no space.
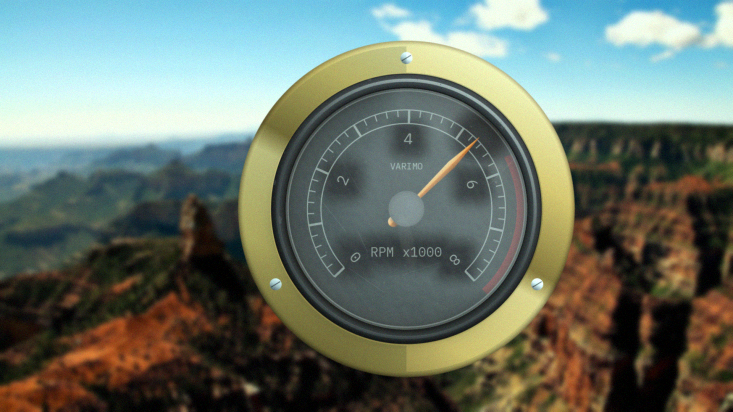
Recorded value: 5300,rpm
